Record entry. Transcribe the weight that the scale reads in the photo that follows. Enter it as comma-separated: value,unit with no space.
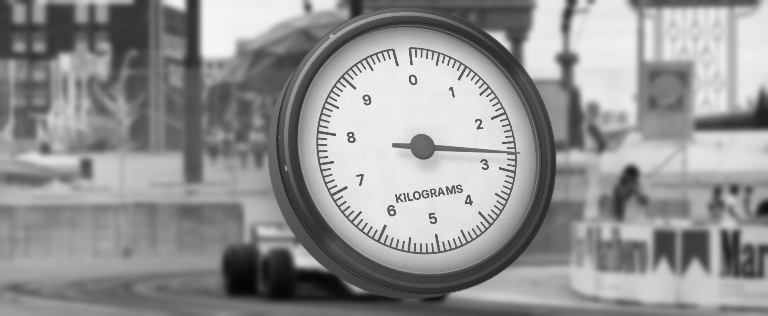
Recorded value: 2.7,kg
